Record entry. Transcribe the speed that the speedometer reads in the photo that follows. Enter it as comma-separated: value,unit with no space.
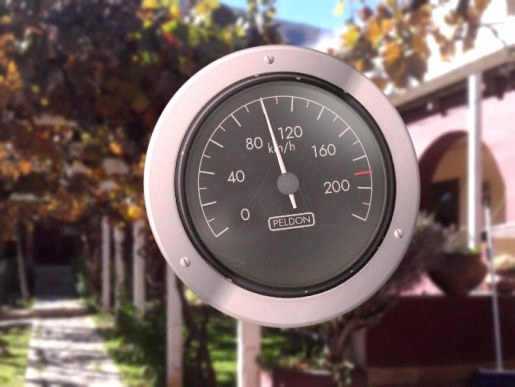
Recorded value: 100,km/h
